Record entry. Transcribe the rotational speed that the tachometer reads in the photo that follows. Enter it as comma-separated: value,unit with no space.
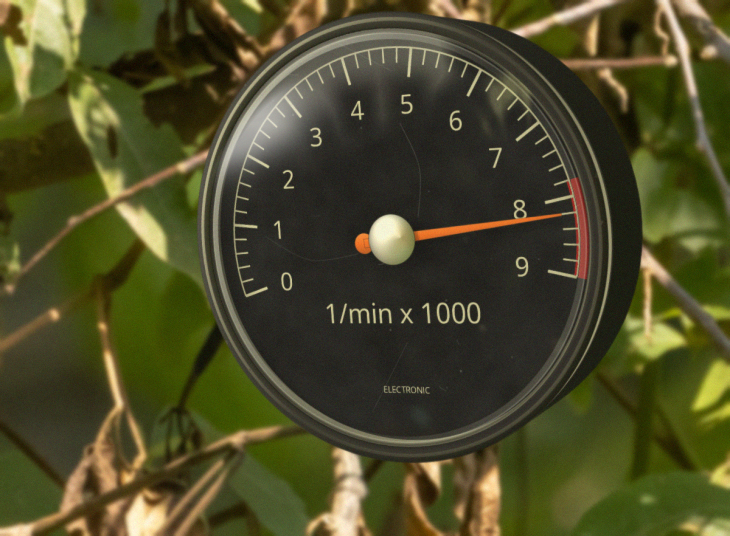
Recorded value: 8200,rpm
